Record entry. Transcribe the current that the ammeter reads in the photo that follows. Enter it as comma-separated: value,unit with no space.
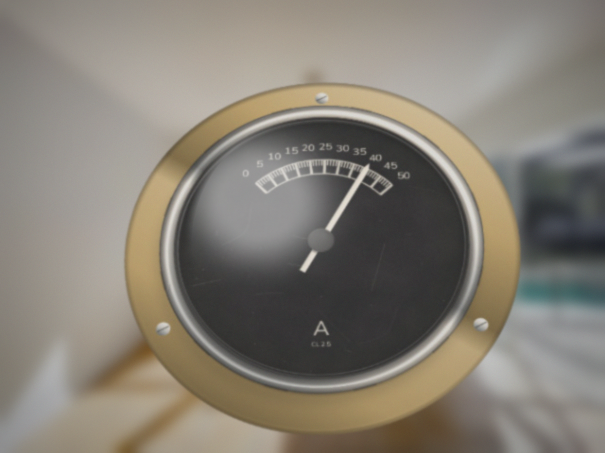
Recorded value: 40,A
